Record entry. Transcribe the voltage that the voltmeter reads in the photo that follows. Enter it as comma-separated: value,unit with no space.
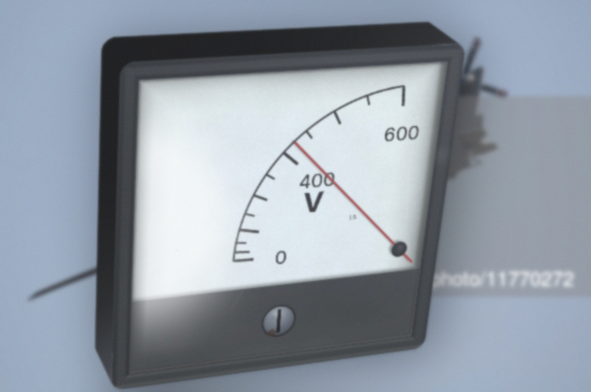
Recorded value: 425,V
